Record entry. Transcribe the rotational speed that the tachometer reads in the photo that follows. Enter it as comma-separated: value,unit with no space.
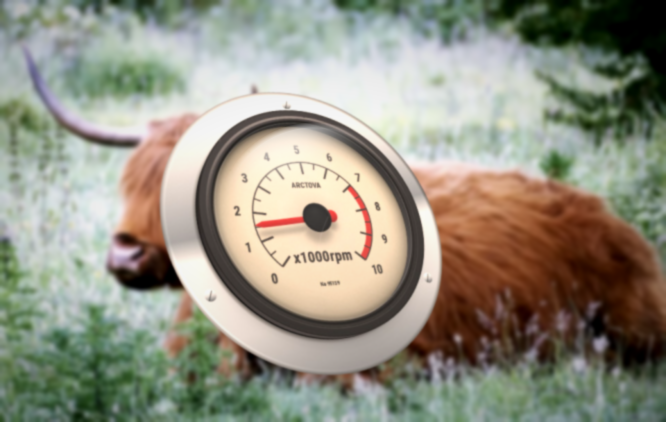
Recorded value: 1500,rpm
